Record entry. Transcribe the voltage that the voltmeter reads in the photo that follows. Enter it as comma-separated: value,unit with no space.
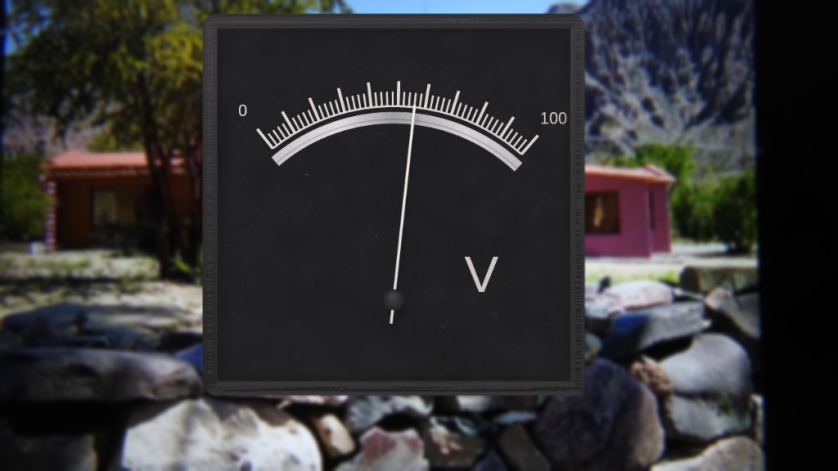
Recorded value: 56,V
